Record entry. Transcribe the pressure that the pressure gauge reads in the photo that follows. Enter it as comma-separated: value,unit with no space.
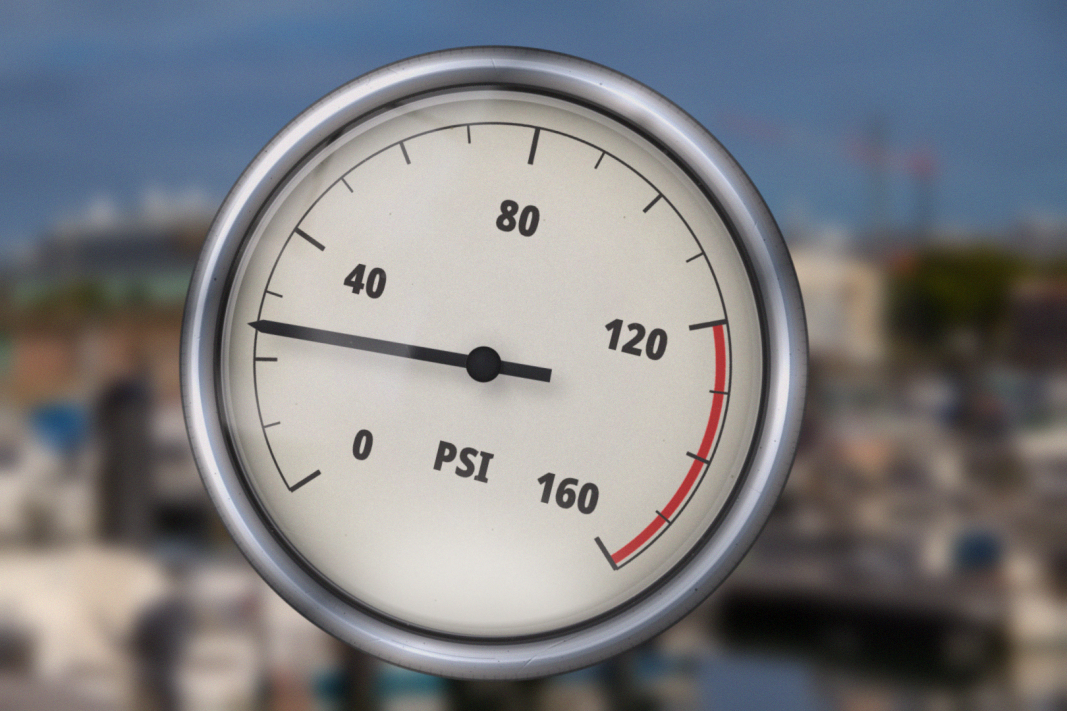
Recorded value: 25,psi
